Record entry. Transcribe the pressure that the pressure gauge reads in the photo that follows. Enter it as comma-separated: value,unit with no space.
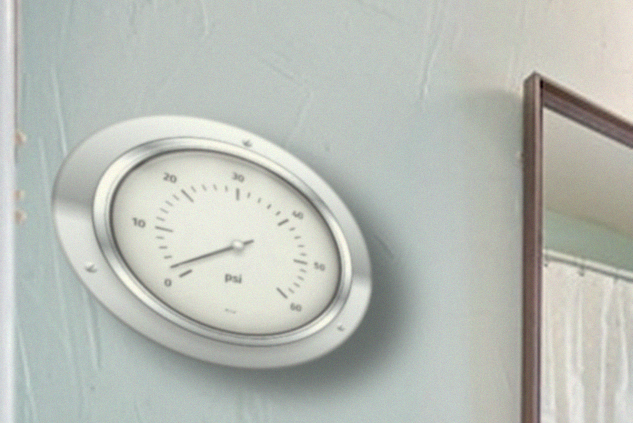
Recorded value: 2,psi
